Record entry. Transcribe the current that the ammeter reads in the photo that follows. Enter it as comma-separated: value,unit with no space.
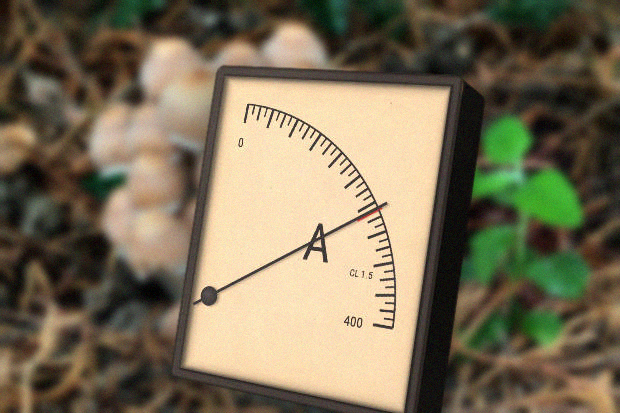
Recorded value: 250,A
